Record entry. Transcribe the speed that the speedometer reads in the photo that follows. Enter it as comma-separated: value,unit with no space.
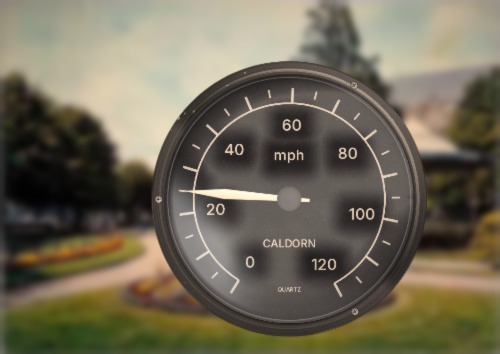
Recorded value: 25,mph
